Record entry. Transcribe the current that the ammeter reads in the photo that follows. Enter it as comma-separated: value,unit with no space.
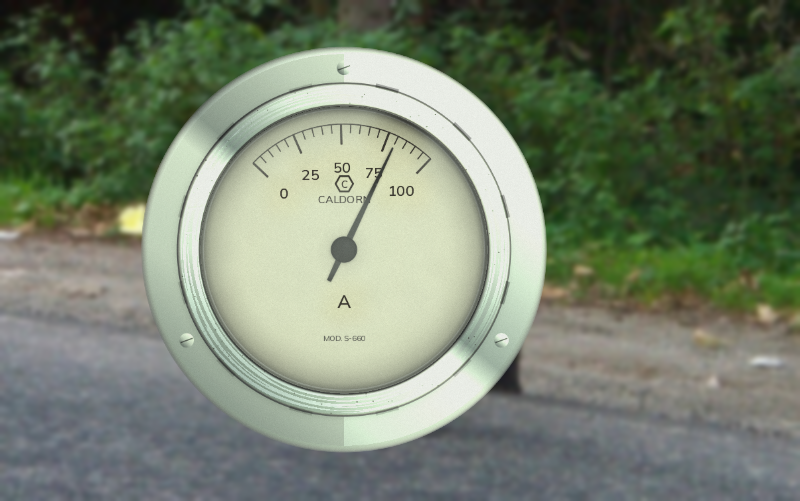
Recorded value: 80,A
